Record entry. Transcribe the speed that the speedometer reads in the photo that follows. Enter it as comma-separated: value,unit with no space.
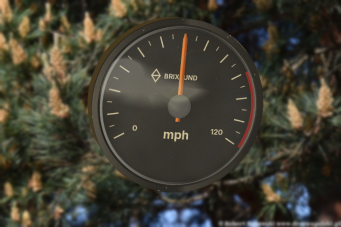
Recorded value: 60,mph
